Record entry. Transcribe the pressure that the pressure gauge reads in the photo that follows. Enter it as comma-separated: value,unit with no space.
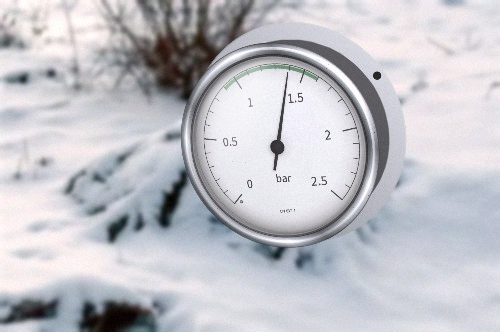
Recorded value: 1.4,bar
